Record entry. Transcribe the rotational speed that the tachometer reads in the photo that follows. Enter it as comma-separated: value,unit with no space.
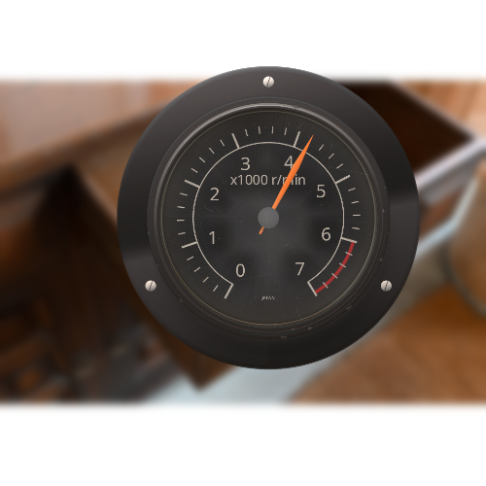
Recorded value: 4200,rpm
